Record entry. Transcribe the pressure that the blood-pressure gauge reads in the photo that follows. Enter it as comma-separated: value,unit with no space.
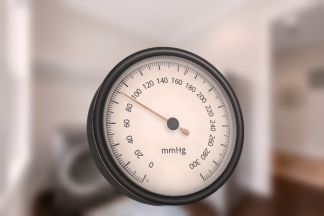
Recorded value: 90,mmHg
